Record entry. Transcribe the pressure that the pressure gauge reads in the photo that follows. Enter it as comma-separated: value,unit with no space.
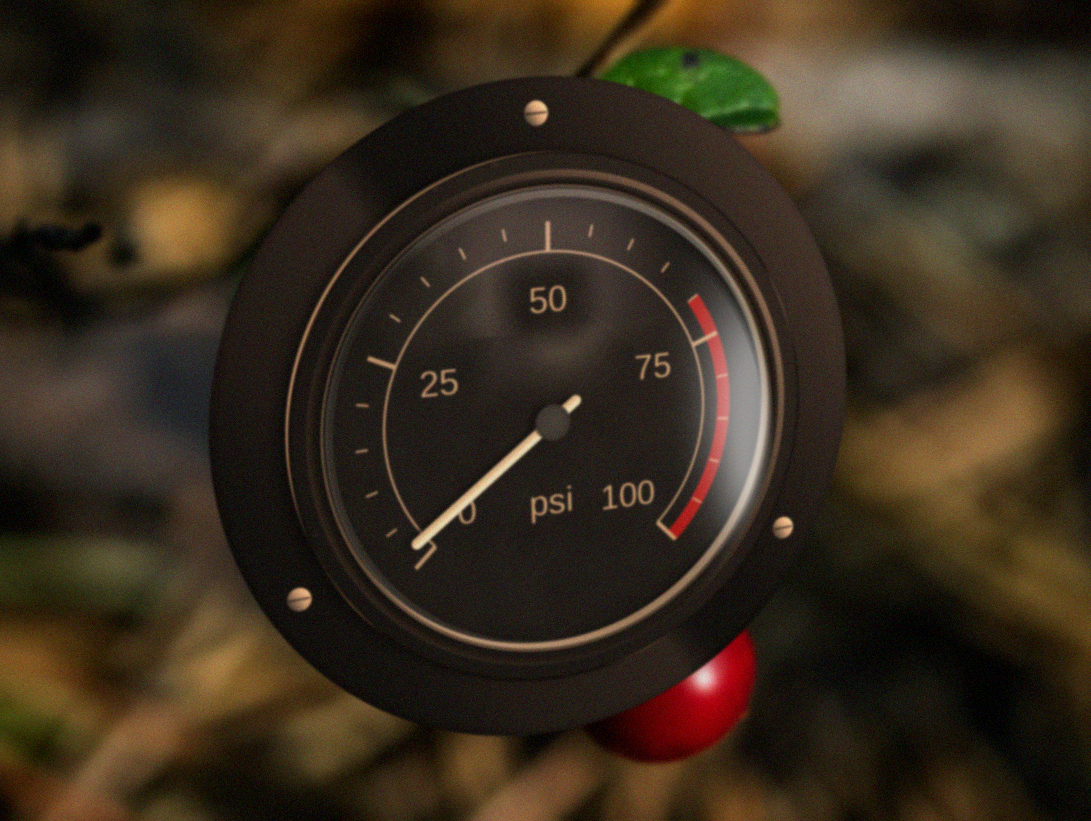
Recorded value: 2.5,psi
